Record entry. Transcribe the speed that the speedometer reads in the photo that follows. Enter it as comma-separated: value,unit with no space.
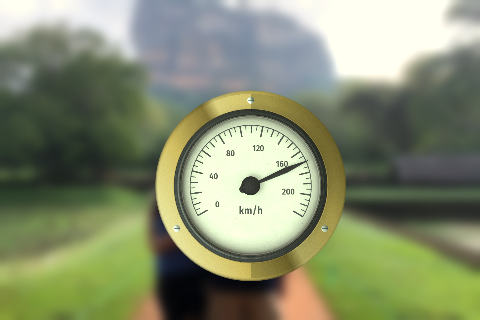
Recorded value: 170,km/h
